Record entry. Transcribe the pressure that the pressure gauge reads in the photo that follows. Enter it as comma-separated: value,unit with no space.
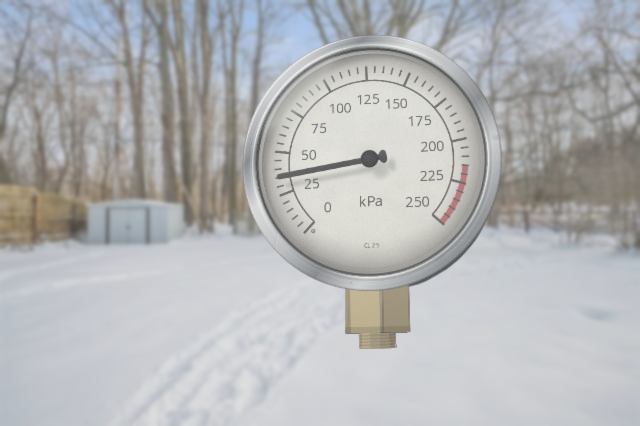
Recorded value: 35,kPa
